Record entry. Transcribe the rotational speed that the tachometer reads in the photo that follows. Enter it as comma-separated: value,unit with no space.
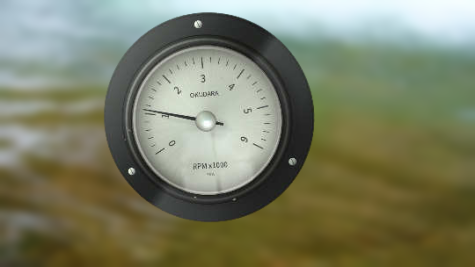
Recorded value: 1100,rpm
